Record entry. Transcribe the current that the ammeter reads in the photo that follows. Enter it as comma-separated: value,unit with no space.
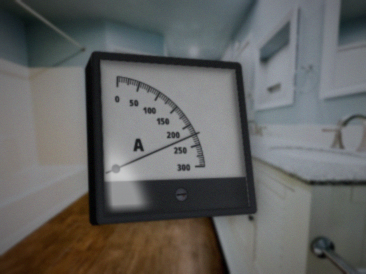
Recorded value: 225,A
